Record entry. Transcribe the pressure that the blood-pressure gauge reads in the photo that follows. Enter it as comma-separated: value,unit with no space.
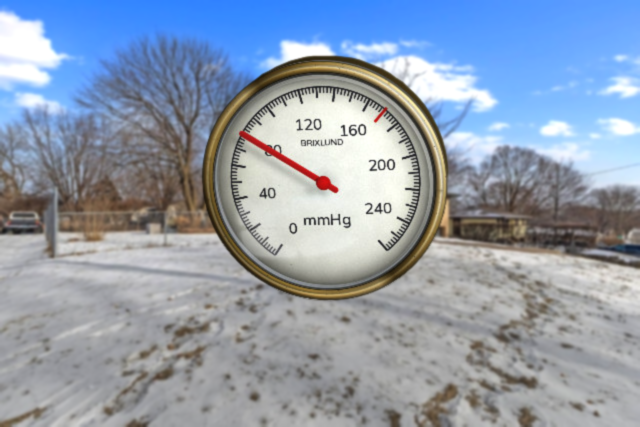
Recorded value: 80,mmHg
